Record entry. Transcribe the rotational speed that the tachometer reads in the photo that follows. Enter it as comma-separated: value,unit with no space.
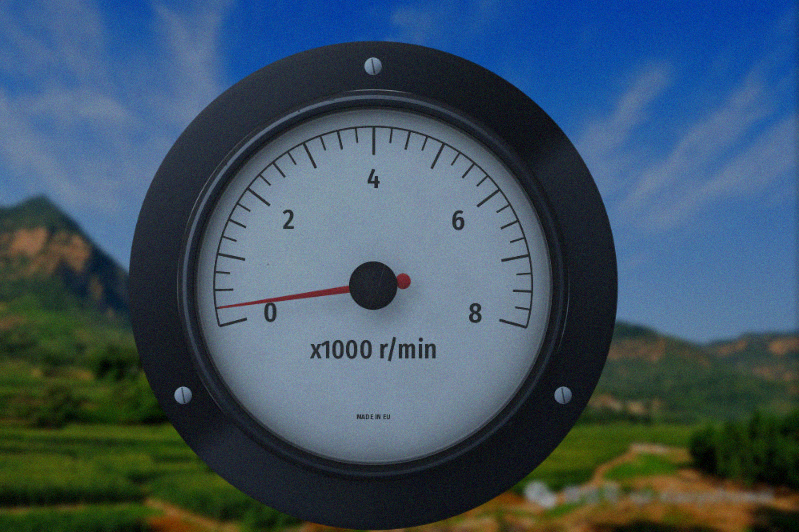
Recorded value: 250,rpm
